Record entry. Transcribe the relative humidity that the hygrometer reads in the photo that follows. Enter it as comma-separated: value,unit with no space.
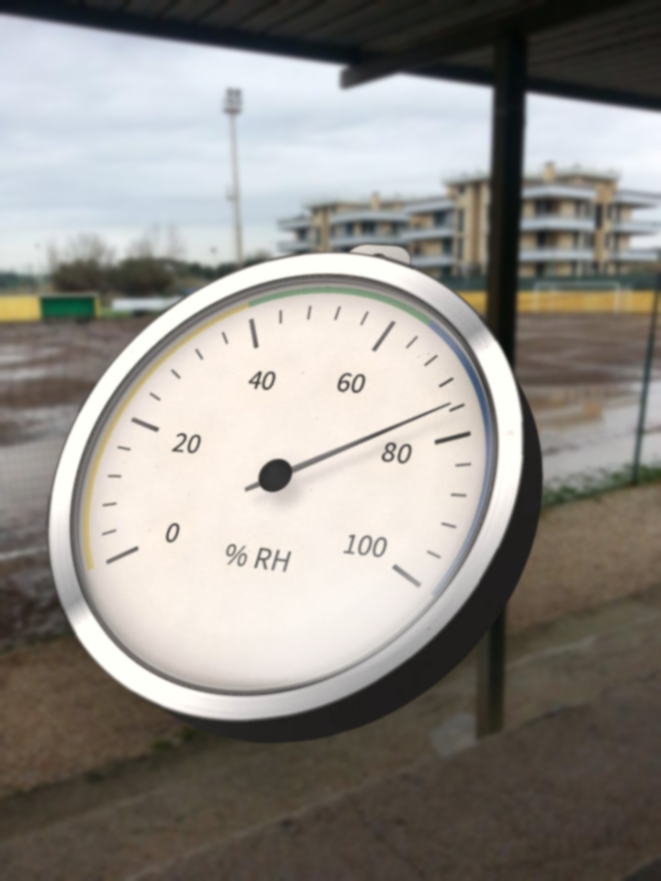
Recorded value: 76,%
